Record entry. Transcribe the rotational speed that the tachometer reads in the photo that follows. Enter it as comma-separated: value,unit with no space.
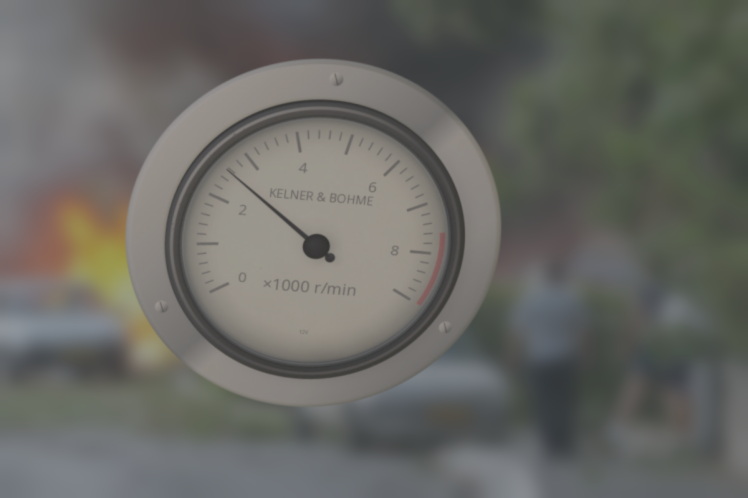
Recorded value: 2600,rpm
